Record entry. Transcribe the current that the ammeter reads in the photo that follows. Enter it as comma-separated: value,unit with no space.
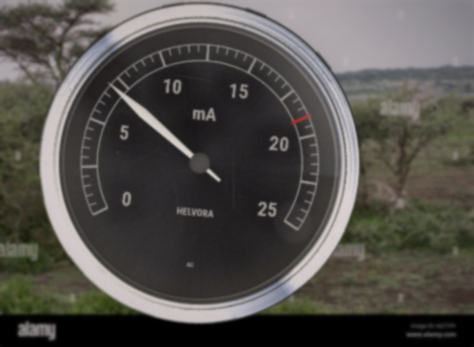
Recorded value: 7,mA
